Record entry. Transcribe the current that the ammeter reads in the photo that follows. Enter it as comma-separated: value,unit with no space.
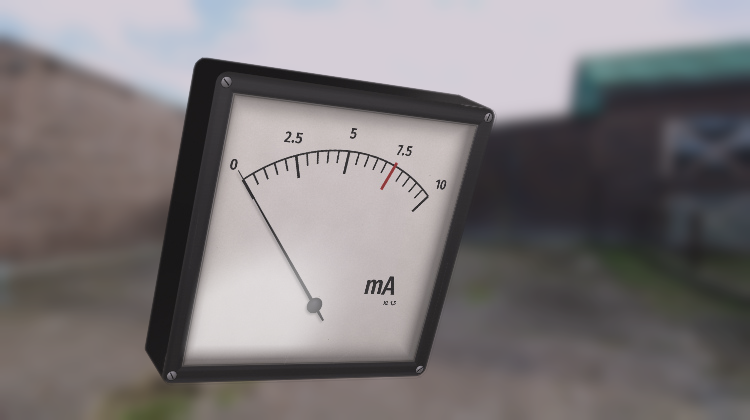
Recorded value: 0,mA
